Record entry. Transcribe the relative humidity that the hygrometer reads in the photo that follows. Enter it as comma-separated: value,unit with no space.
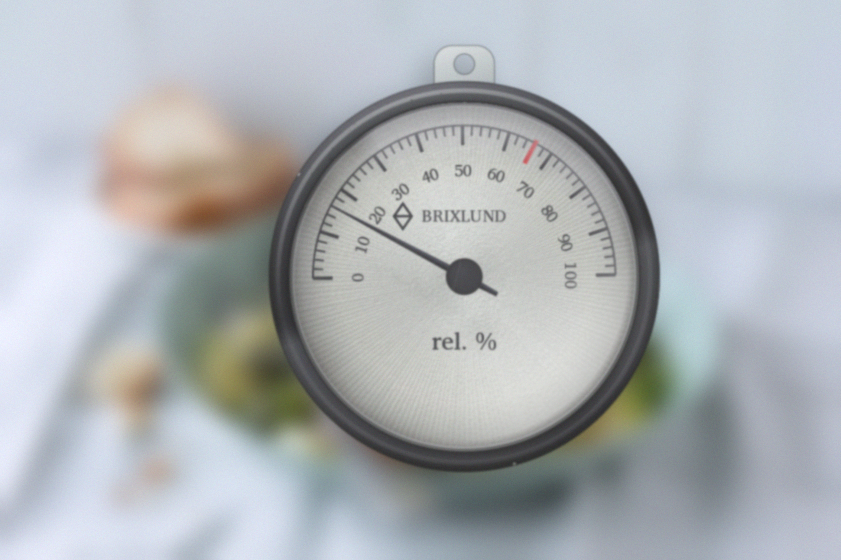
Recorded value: 16,%
